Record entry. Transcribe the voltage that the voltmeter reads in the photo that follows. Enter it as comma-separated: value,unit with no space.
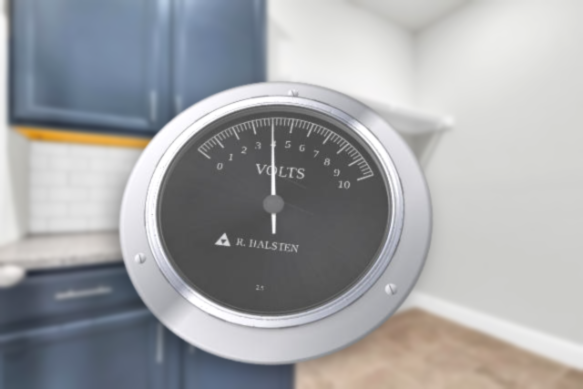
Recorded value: 4,V
